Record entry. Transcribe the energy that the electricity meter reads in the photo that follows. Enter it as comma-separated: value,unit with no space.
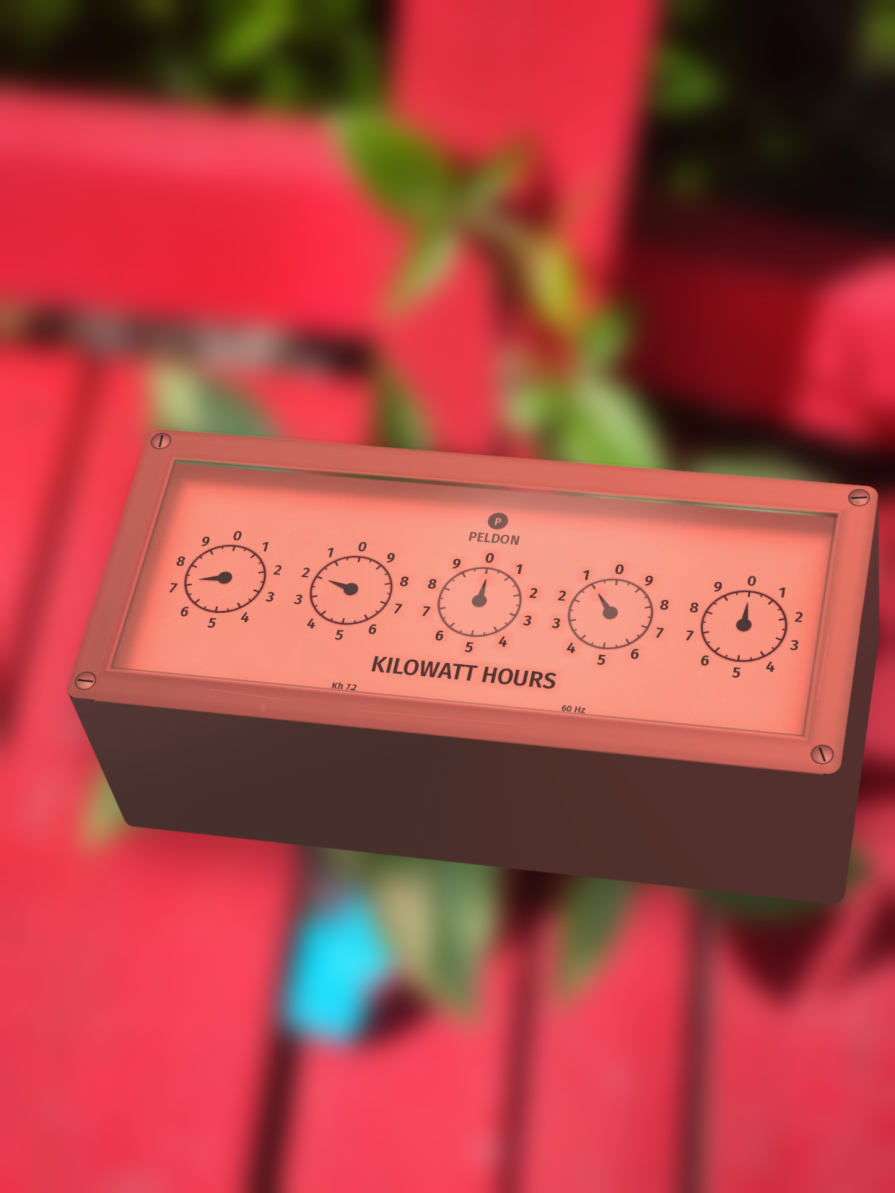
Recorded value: 72010,kWh
